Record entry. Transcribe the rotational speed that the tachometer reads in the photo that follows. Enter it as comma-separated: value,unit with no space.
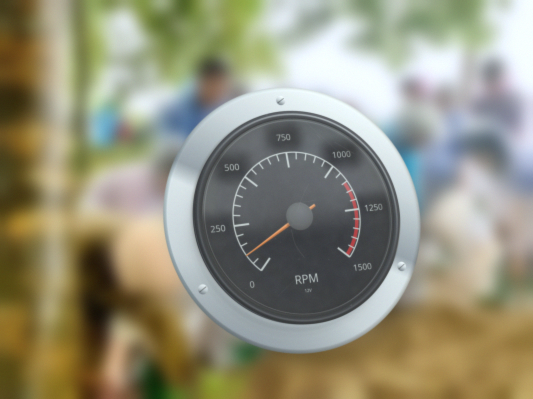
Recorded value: 100,rpm
